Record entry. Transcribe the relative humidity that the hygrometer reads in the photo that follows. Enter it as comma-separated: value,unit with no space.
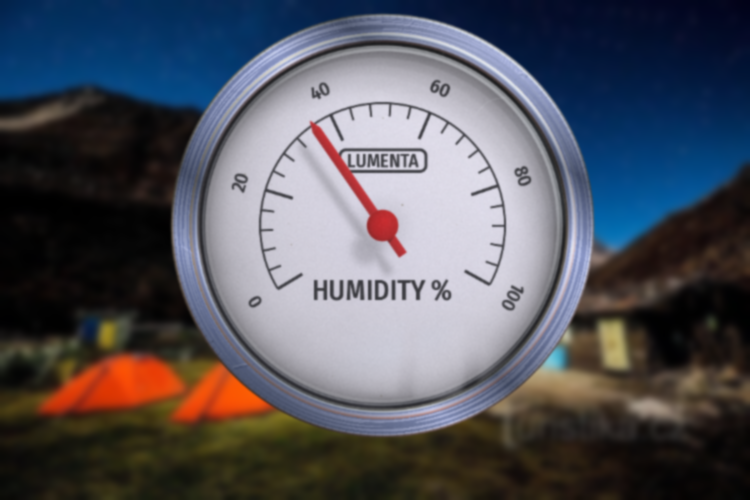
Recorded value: 36,%
